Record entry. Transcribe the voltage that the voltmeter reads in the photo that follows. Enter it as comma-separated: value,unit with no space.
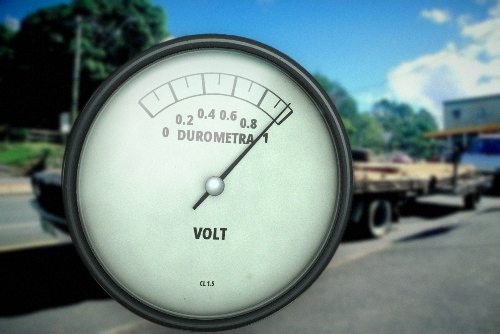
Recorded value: 0.95,V
